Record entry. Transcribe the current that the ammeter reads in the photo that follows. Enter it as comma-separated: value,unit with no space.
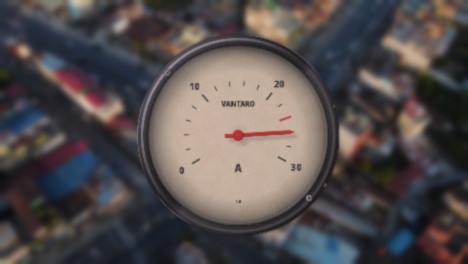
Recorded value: 26,A
